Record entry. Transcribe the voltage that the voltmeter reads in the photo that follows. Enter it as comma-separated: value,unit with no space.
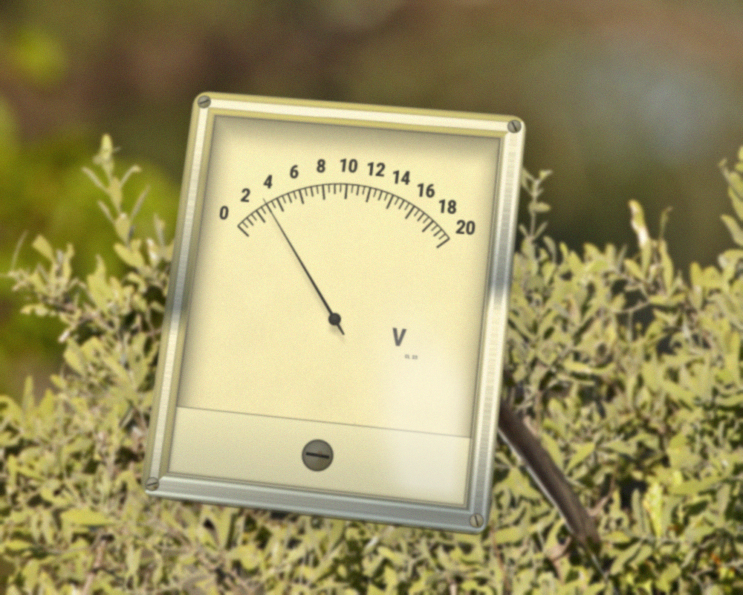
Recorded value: 3,V
